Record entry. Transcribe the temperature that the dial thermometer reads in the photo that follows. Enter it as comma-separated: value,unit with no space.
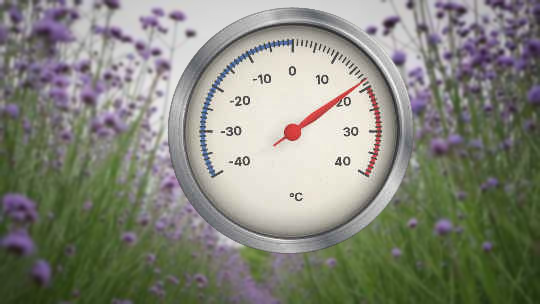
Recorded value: 18,°C
